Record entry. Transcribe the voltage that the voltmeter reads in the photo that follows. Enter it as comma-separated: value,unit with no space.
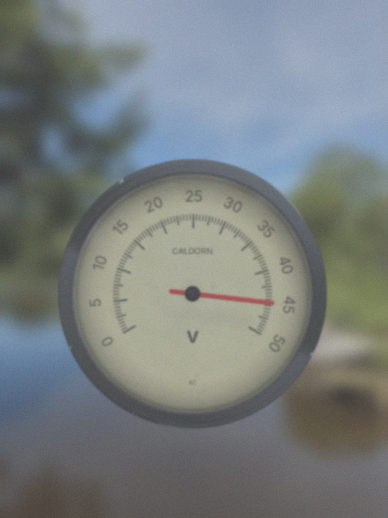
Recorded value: 45,V
